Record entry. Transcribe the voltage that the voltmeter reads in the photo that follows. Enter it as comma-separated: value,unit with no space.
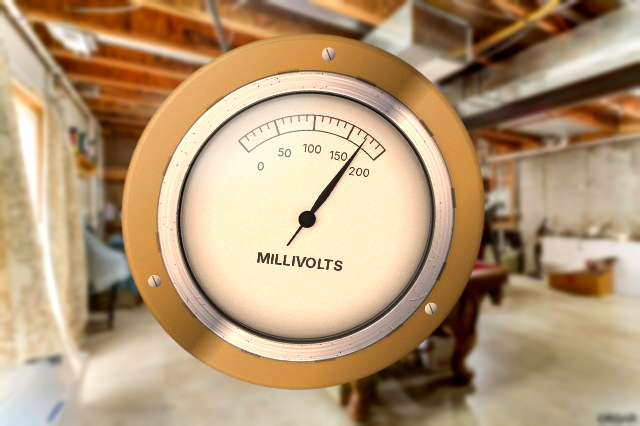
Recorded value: 170,mV
